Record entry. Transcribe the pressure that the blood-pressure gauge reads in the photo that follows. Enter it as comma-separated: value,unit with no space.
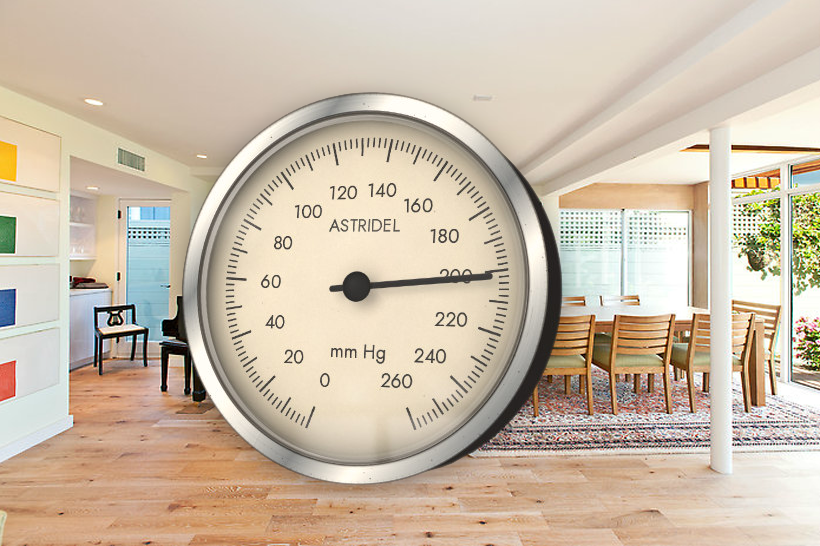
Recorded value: 202,mmHg
